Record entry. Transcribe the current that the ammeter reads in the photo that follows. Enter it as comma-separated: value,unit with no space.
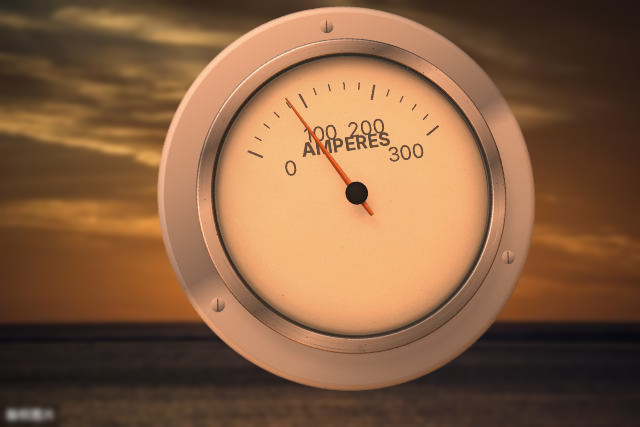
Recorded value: 80,A
